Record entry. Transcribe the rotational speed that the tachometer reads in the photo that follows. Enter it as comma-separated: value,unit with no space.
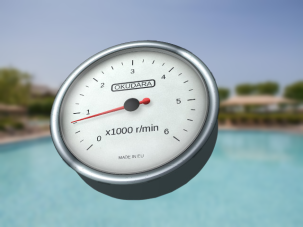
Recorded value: 750,rpm
